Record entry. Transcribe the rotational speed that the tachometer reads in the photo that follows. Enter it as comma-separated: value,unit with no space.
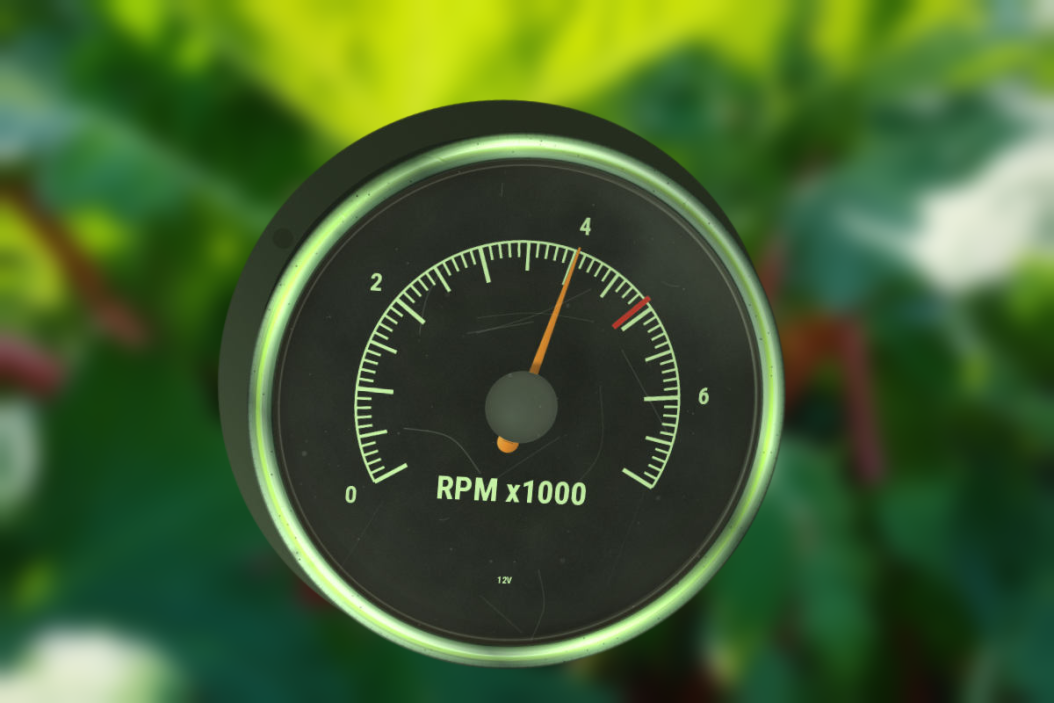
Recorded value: 4000,rpm
